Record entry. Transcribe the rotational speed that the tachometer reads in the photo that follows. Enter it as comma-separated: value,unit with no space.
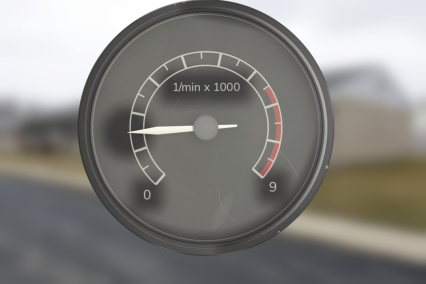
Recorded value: 1500,rpm
